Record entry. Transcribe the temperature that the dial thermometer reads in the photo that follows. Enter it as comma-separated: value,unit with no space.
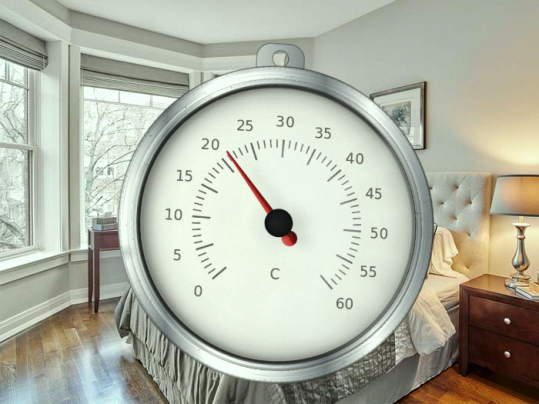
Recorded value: 21,°C
